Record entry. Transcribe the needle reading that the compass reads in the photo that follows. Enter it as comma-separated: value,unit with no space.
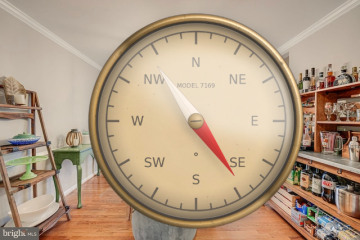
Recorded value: 145,°
